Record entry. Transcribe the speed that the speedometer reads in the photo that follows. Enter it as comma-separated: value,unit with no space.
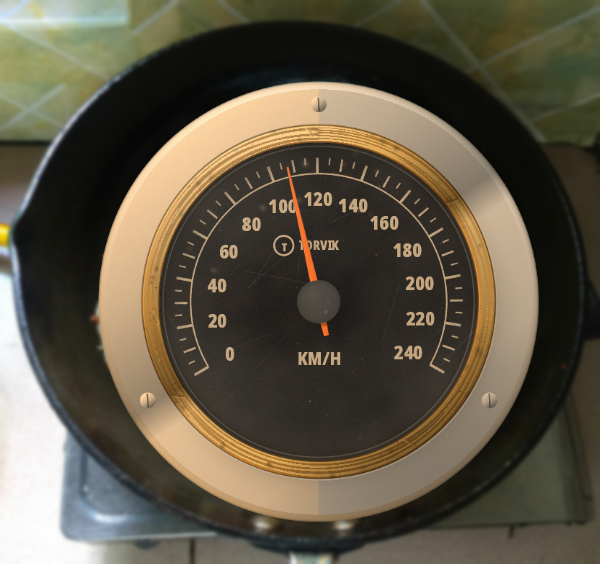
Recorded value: 107.5,km/h
